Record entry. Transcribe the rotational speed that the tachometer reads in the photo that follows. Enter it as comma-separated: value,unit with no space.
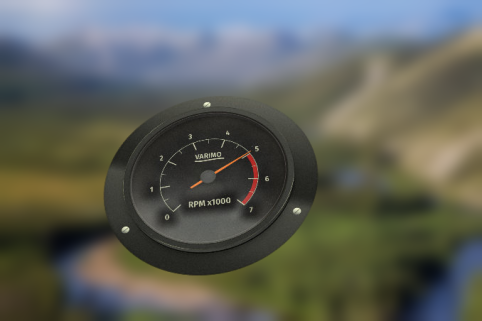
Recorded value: 5000,rpm
